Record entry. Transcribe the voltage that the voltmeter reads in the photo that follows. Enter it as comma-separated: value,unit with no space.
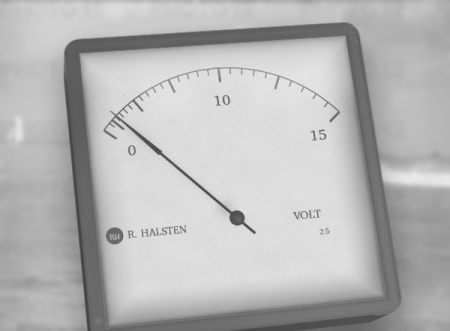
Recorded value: 3,V
